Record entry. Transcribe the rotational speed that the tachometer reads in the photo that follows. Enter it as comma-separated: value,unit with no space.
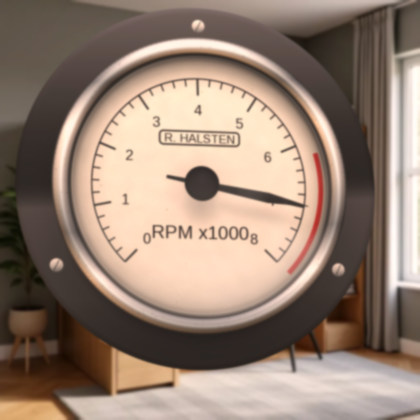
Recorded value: 7000,rpm
